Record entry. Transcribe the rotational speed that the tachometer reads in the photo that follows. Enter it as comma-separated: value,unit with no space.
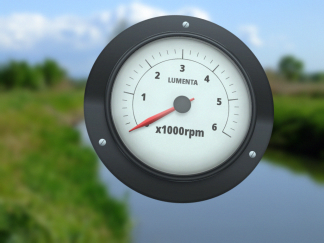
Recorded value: 0,rpm
